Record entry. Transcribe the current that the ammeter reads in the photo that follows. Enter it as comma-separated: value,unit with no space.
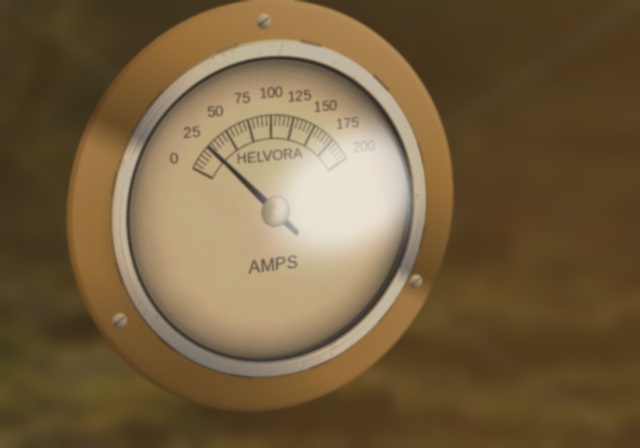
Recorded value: 25,A
